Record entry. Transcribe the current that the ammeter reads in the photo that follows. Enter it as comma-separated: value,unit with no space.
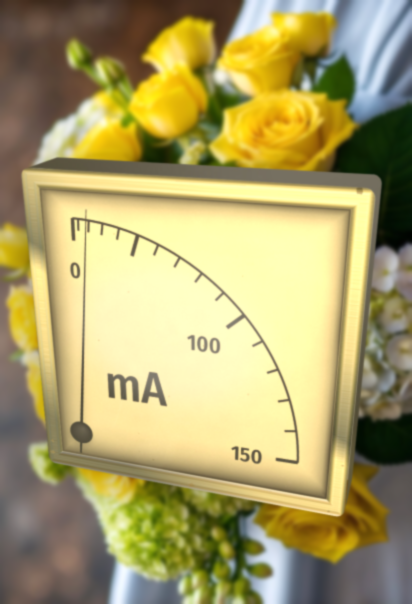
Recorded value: 20,mA
